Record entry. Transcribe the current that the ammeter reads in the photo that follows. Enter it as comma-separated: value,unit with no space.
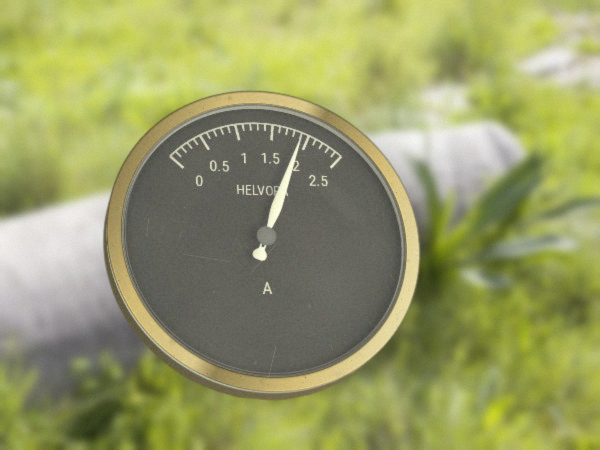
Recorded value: 1.9,A
